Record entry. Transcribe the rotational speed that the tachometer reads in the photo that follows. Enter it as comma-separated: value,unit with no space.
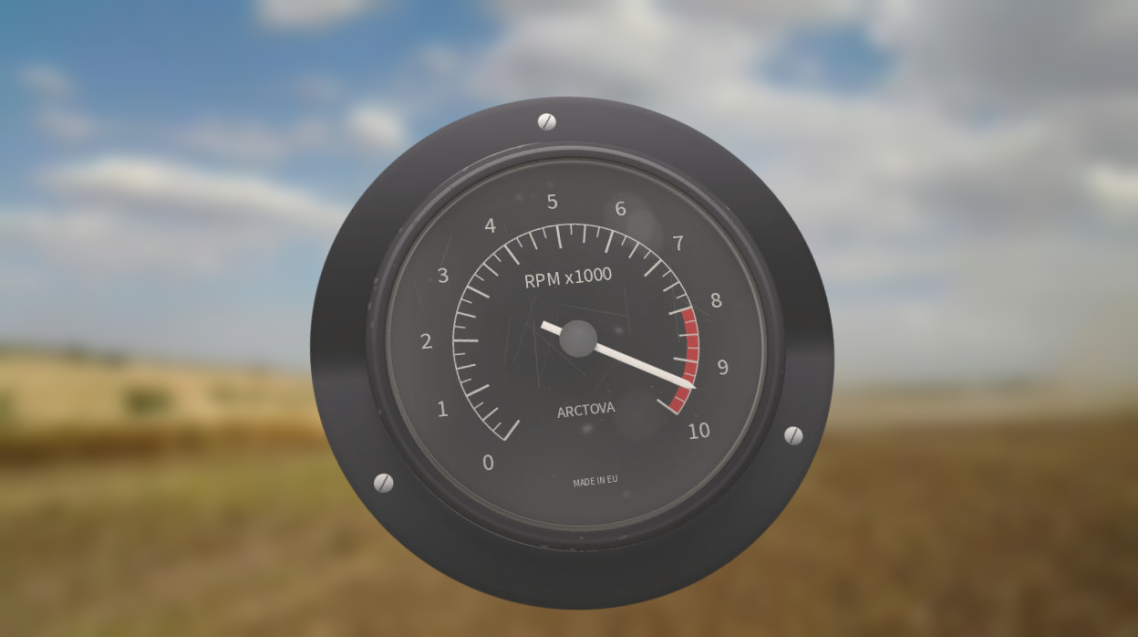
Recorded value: 9500,rpm
